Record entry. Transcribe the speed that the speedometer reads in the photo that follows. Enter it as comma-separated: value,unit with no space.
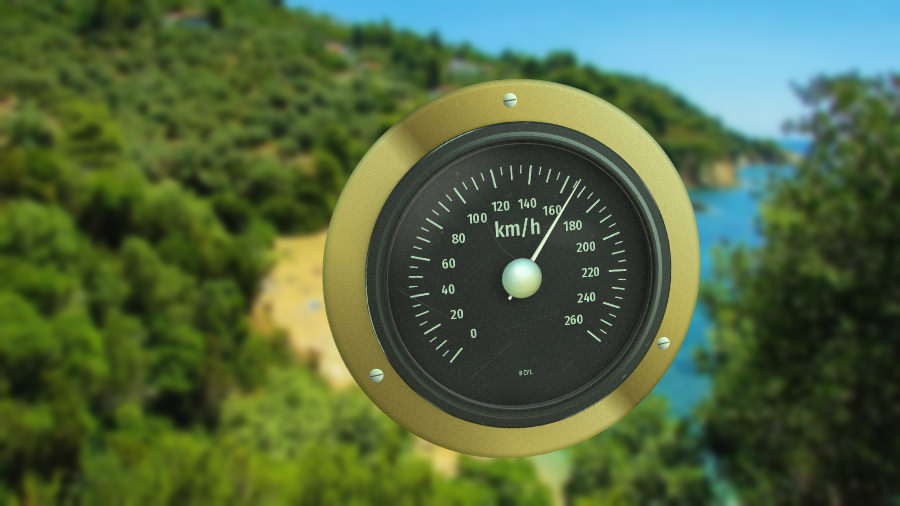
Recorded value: 165,km/h
